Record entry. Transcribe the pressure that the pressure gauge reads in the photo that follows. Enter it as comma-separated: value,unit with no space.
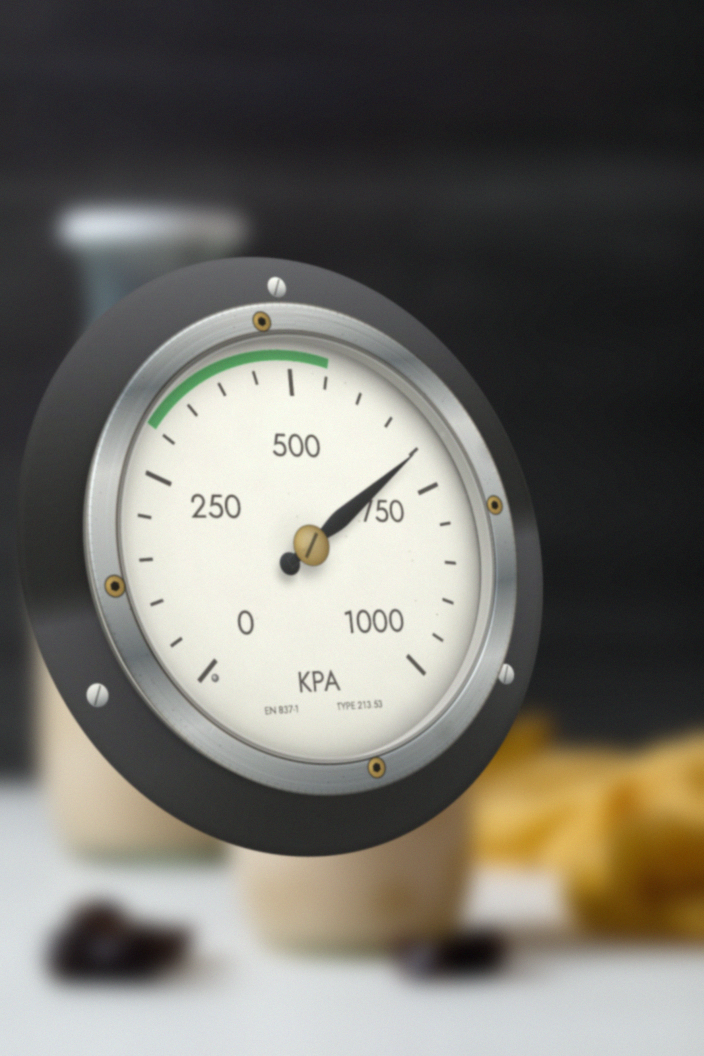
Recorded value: 700,kPa
